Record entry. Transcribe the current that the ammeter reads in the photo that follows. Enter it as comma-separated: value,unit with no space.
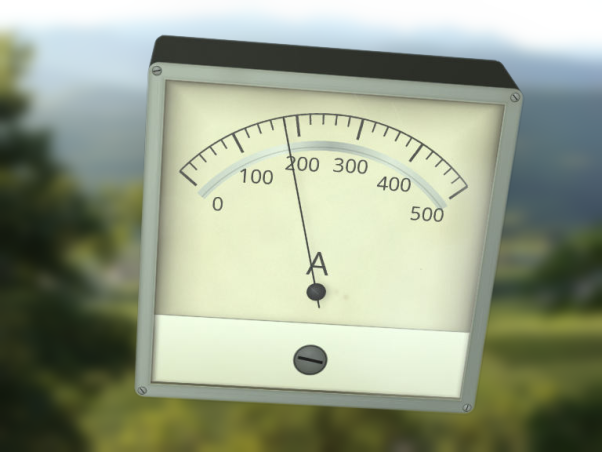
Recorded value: 180,A
